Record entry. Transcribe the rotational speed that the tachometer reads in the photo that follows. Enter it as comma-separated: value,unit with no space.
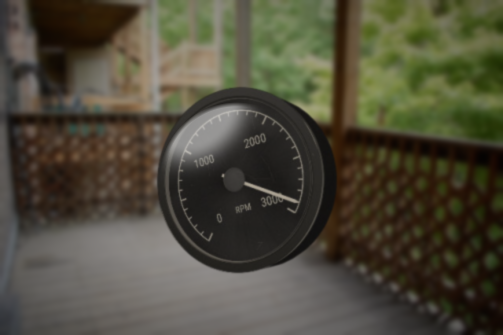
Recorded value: 2900,rpm
